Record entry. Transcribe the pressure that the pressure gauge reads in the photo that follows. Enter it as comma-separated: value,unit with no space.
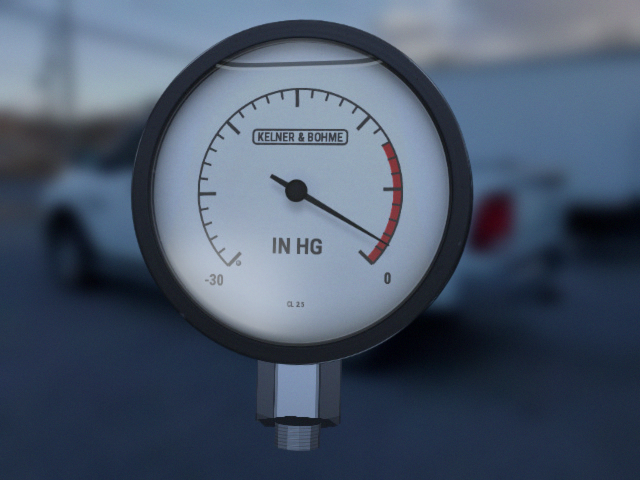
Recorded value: -1.5,inHg
